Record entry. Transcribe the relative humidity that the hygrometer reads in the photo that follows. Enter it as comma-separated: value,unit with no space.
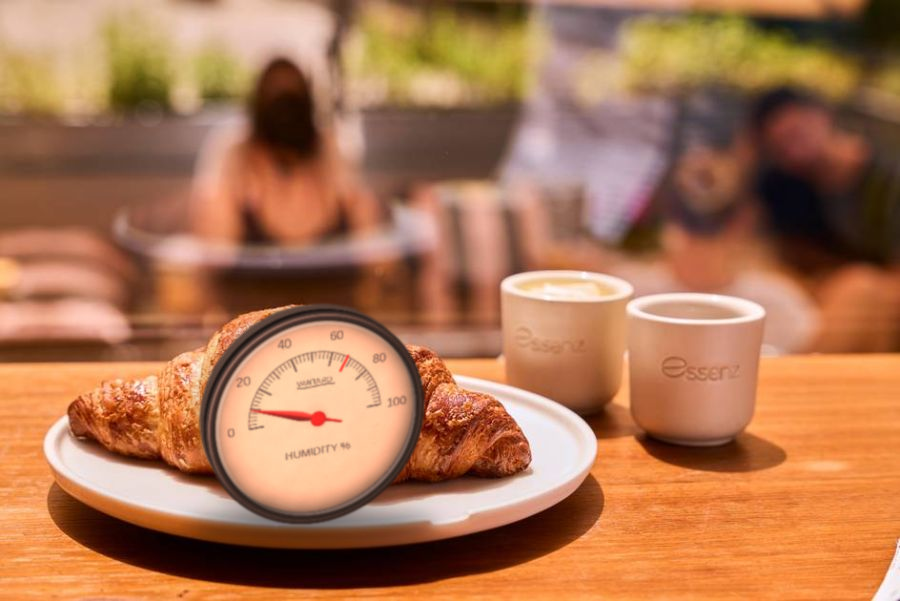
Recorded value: 10,%
